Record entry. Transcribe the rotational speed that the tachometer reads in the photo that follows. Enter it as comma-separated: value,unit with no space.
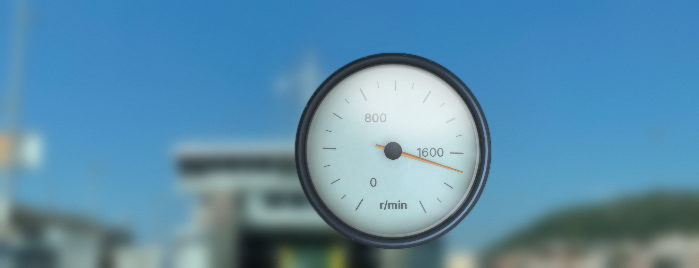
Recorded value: 1700,rpm
